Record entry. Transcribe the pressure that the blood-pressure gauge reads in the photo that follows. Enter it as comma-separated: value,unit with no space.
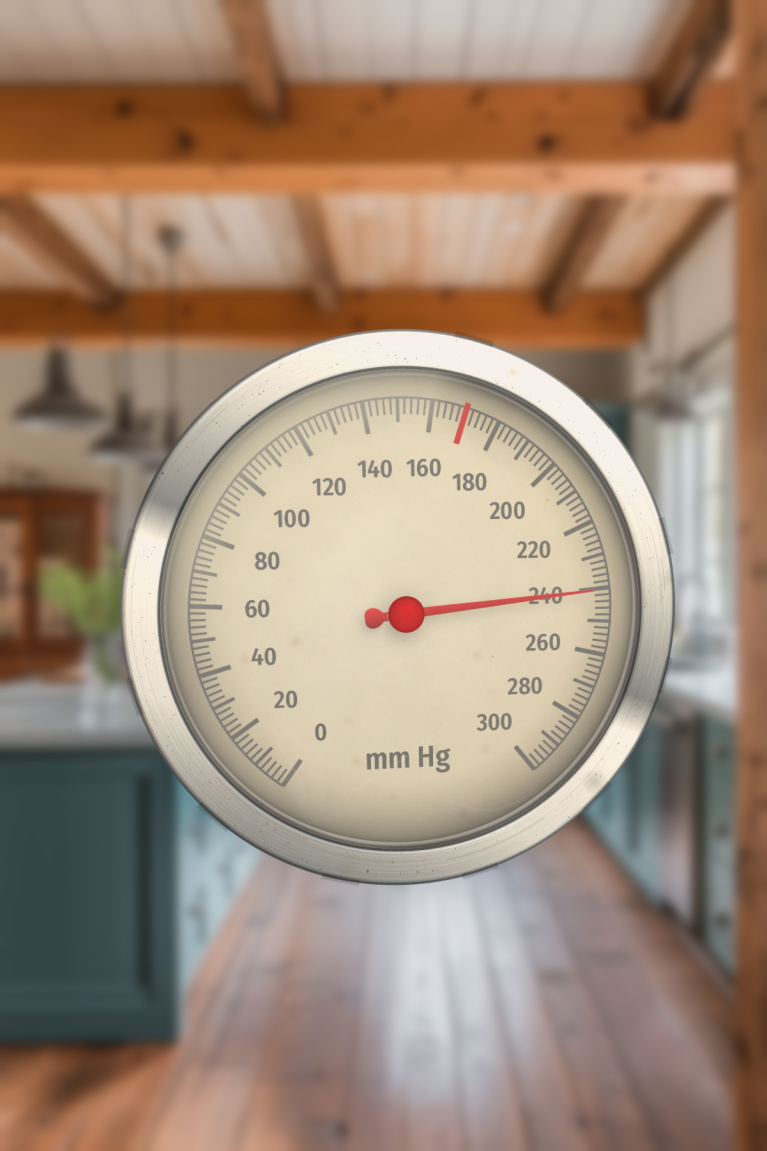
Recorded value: 240,mmHg
